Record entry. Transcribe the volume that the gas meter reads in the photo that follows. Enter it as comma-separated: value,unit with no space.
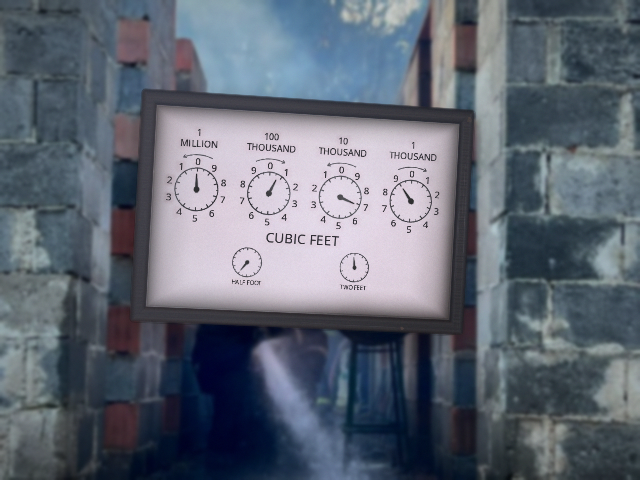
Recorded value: 6900,ft³
